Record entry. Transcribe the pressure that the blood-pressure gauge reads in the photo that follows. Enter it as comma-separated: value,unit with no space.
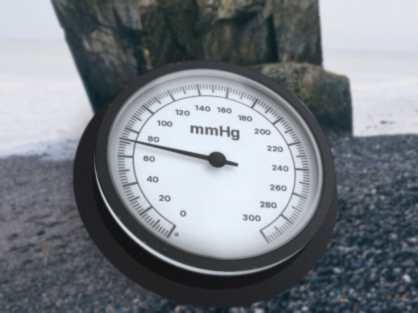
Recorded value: 70,mmHg
